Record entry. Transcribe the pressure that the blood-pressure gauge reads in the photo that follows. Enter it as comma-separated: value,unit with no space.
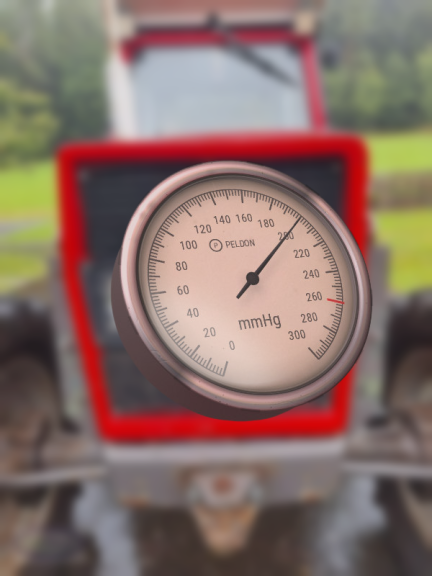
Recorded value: 200,mmHg
